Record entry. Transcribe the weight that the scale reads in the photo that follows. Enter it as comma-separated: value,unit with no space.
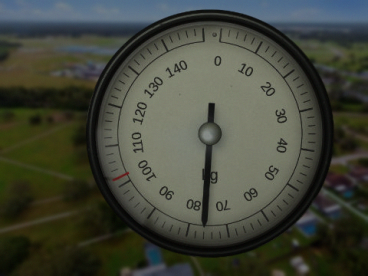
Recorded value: 76,kg
